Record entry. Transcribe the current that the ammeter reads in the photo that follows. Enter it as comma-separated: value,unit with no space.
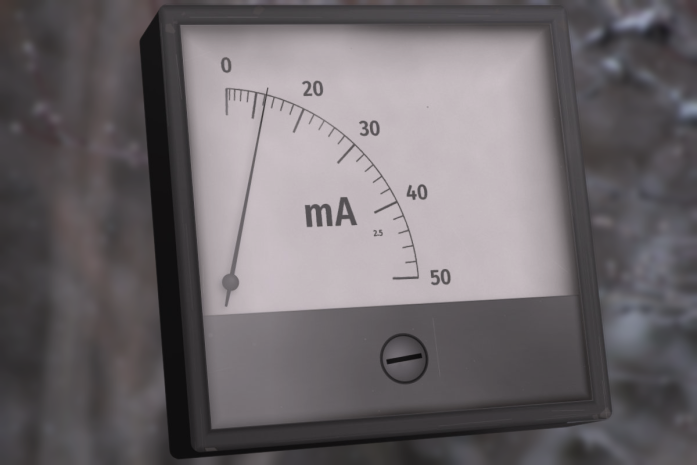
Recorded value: 12,mA
